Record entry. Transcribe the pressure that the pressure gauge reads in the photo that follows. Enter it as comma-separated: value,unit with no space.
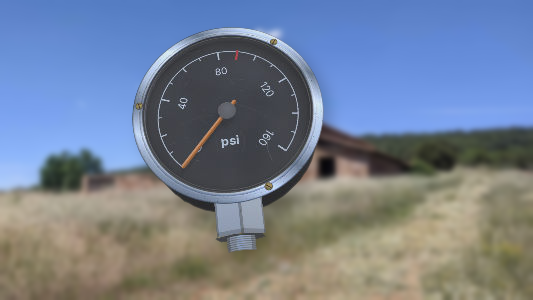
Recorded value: 0,psi
